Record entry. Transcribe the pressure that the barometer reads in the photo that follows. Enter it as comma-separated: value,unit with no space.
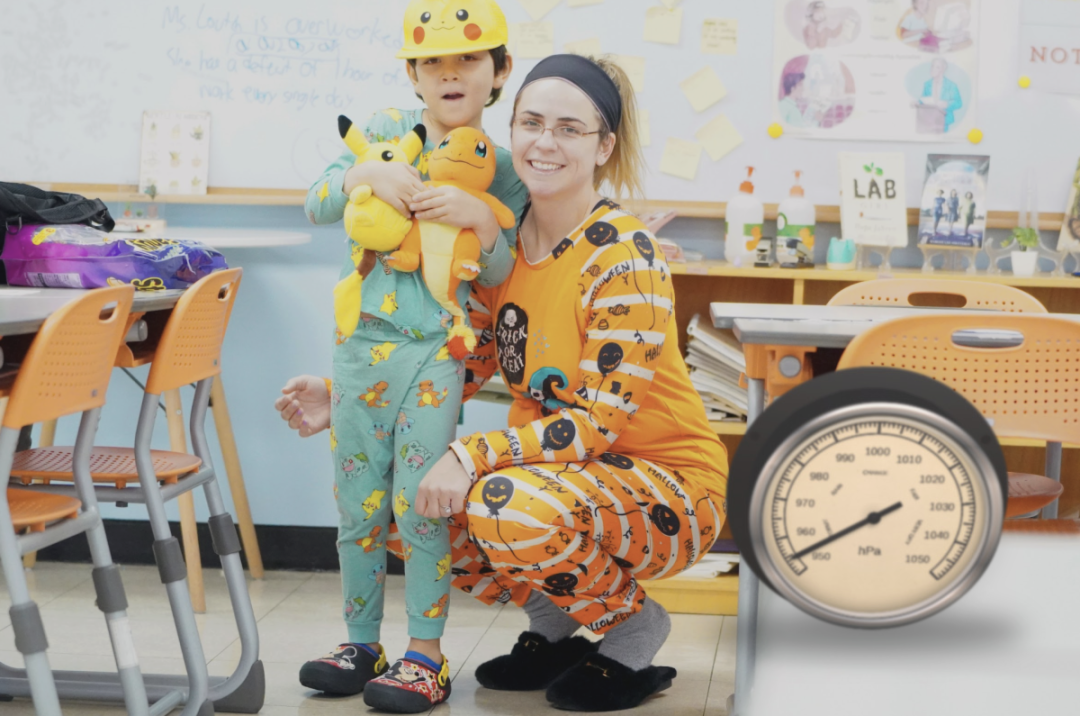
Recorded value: 955,hPa
